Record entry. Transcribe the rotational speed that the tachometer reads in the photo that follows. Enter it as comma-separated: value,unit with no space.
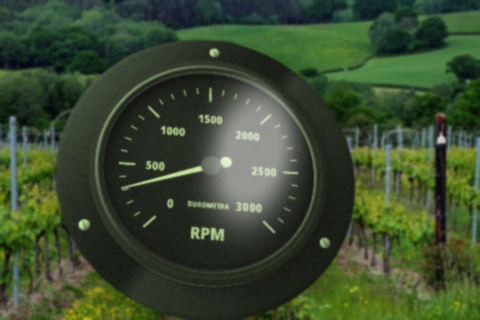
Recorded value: 300,rpm
